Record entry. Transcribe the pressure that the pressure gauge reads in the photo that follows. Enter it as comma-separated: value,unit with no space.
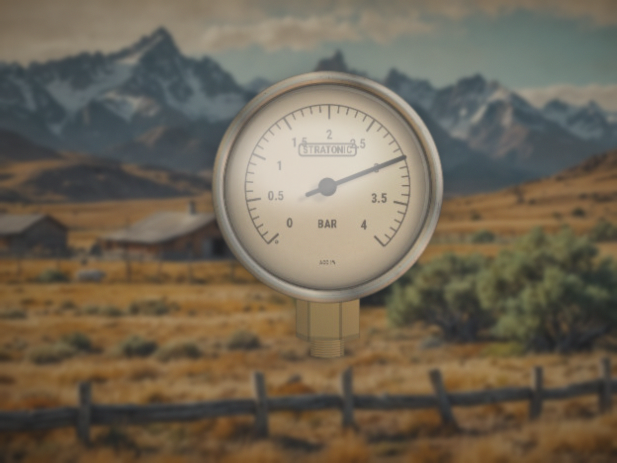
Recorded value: 3,bar
